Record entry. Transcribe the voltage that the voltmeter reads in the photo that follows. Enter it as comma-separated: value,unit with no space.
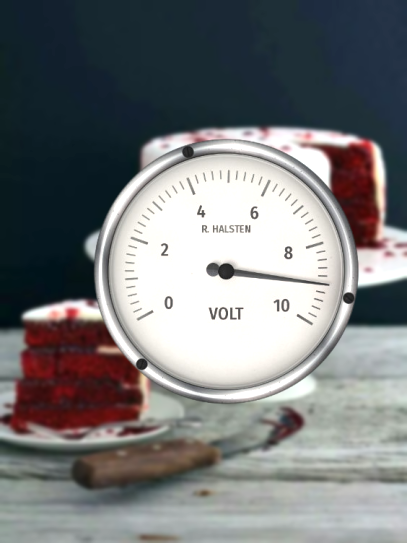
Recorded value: 9,V
